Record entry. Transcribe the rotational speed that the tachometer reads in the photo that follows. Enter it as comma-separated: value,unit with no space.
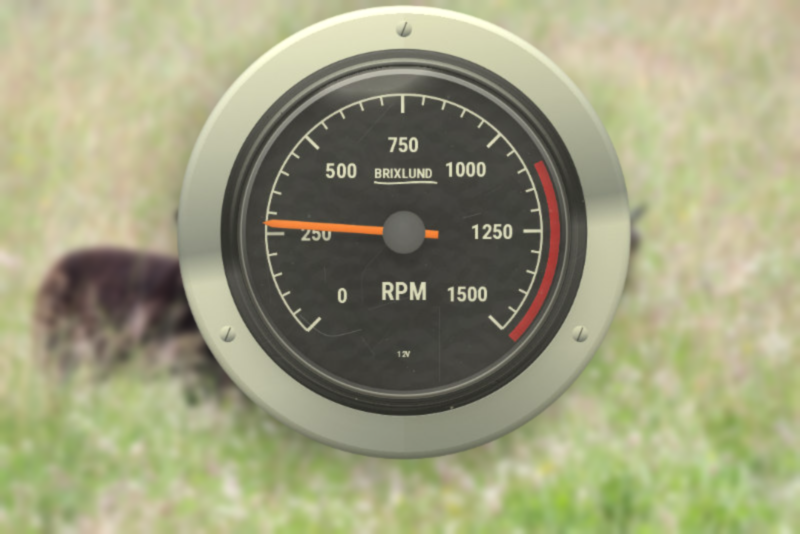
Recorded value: 275,rpm
